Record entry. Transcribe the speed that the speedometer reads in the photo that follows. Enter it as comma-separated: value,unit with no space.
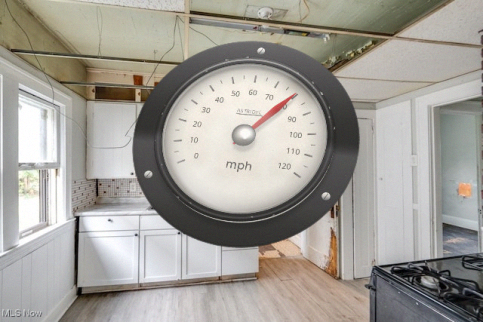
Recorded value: 80,mph
